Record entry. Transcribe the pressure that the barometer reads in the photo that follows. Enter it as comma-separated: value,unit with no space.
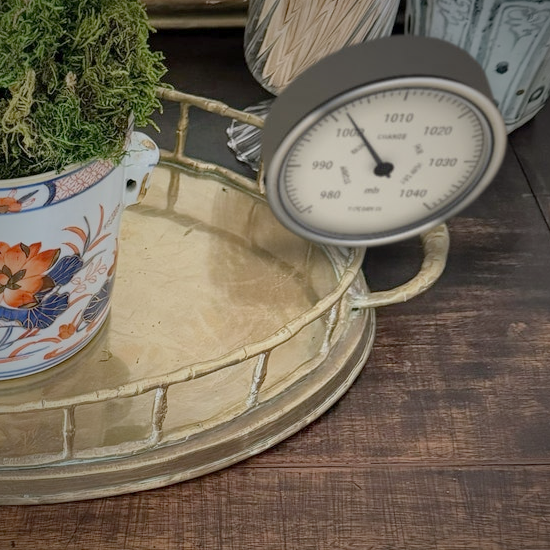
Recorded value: 1002,mbar
